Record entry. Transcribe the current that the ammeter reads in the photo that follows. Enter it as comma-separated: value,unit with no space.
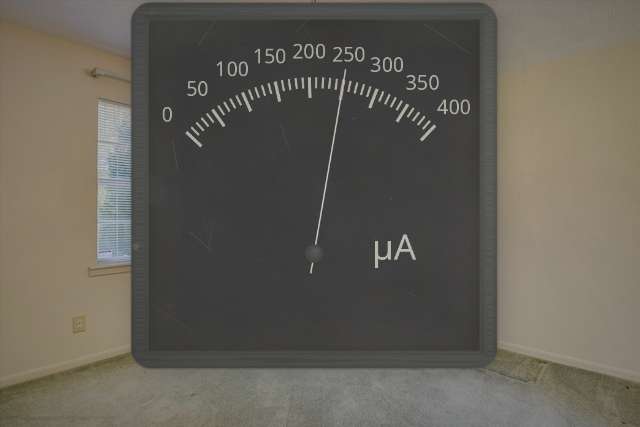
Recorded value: 250,µA
